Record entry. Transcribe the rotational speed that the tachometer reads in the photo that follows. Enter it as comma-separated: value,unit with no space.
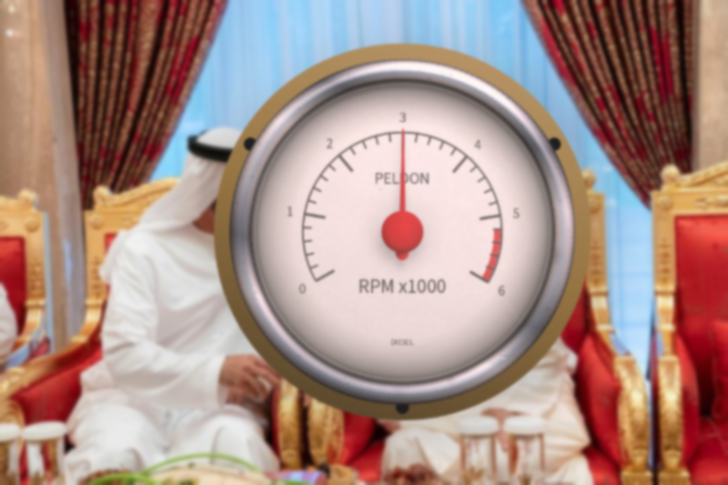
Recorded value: 3000,rpm
